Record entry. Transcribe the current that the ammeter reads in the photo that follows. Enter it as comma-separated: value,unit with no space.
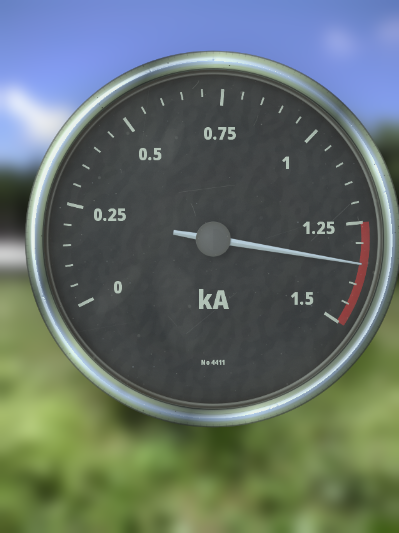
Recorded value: 1.35,kA
